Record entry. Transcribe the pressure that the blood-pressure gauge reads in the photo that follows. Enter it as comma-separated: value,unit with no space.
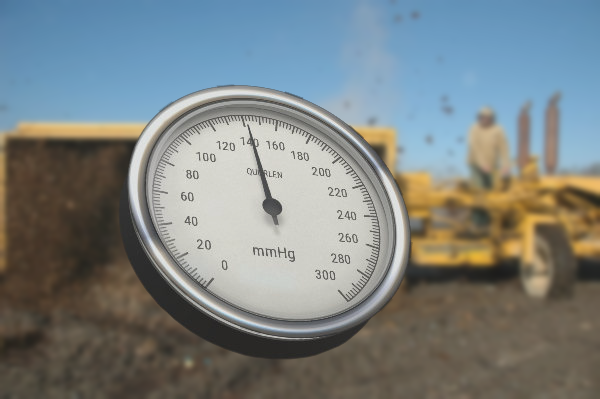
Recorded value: 140,mmHg
